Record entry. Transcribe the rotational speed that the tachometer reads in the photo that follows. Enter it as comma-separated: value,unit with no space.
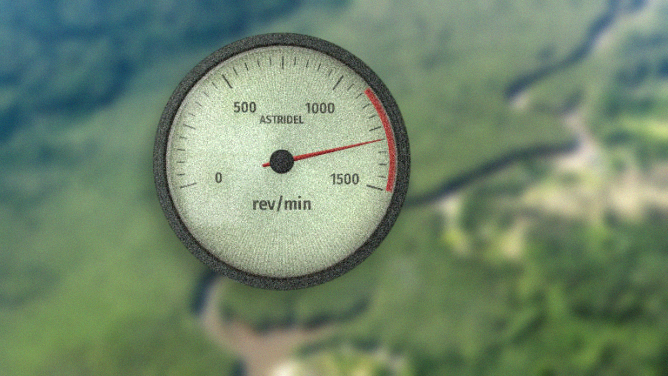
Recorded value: 1300,rpm
